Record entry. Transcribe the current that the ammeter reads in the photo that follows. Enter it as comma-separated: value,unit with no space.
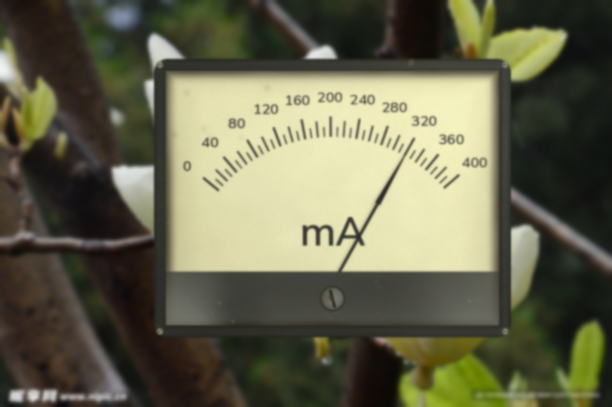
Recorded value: 320,mA
